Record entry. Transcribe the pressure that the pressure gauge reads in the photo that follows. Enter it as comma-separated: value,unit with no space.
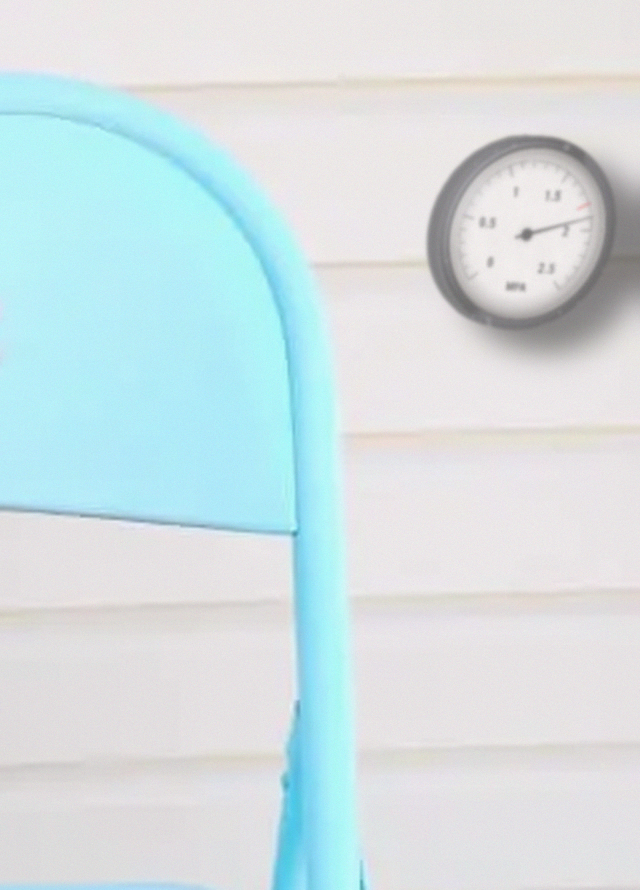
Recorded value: 1.9,MPa
